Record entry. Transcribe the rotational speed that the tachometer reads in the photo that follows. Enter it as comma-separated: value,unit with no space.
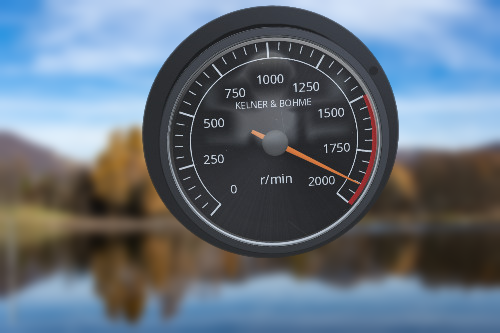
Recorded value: 1900,rpm
